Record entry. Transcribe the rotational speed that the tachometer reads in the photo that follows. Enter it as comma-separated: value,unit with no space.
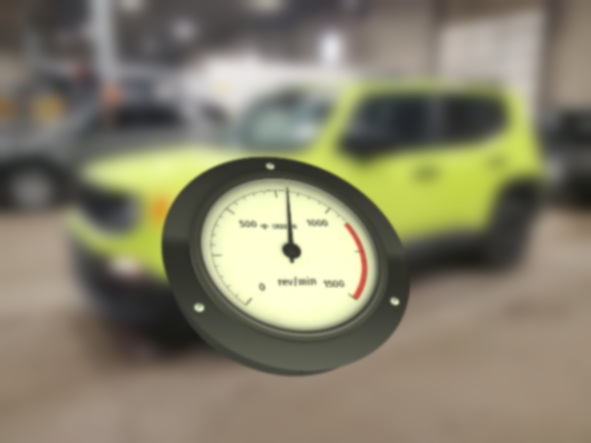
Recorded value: 800,rpm
